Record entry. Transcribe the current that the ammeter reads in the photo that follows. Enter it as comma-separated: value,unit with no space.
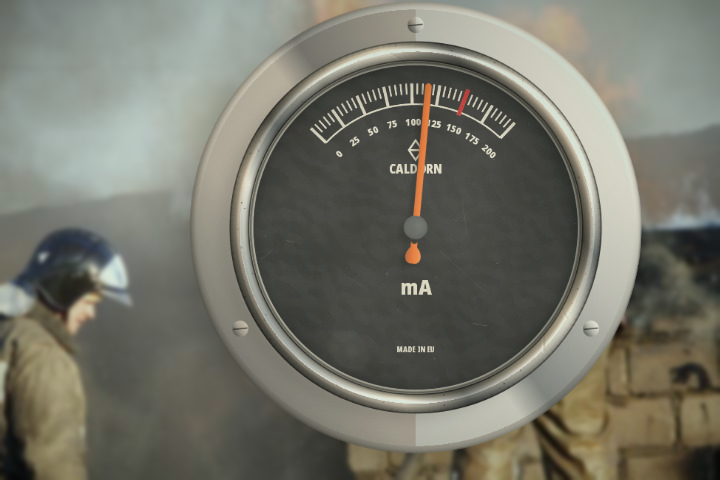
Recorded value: 115,mA
